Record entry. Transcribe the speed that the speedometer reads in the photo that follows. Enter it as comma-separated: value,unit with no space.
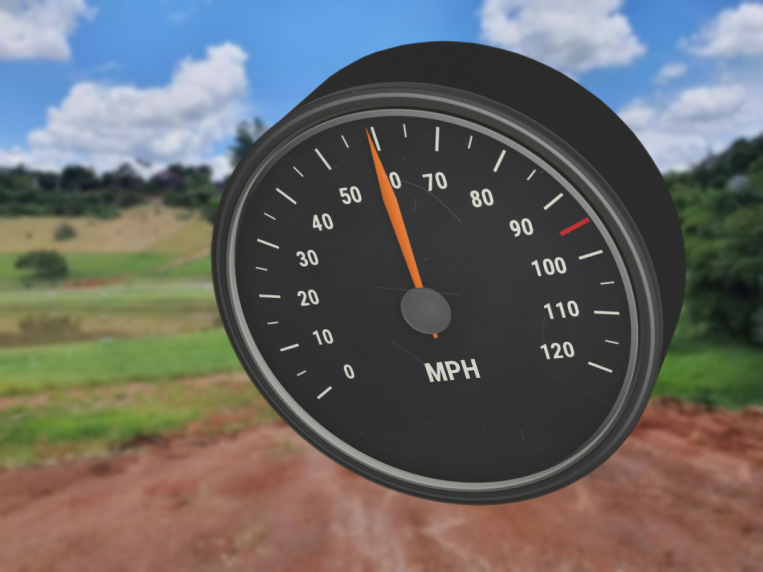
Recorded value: 60,mph
